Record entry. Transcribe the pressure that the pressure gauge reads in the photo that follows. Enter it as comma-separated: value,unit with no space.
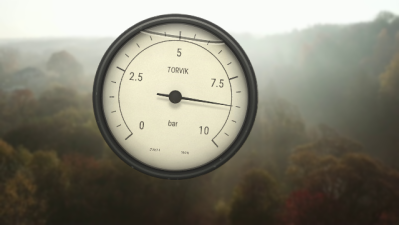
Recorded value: 8.5,bar
